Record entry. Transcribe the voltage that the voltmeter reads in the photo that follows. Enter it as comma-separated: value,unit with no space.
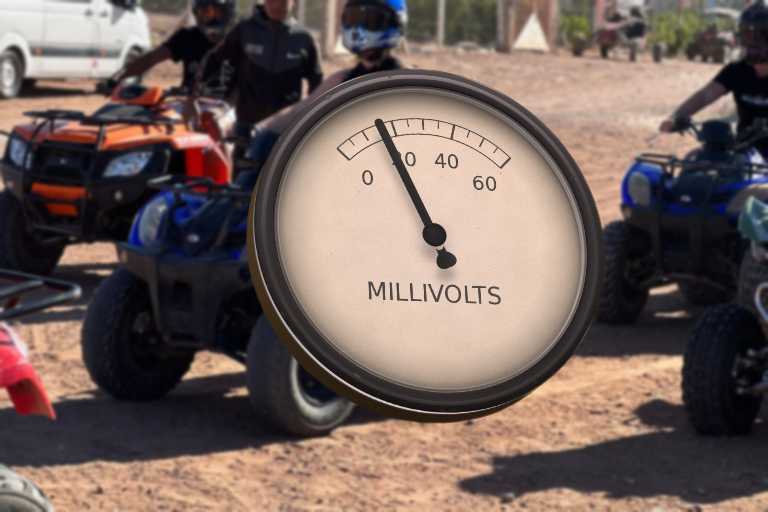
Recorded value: 15,mV
